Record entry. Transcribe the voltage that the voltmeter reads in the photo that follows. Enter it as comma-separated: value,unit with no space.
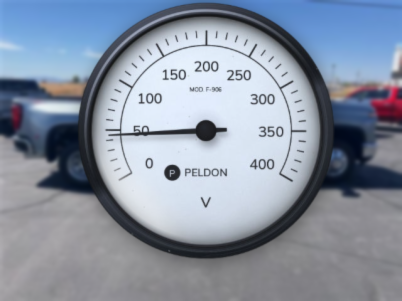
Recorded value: 45,V
